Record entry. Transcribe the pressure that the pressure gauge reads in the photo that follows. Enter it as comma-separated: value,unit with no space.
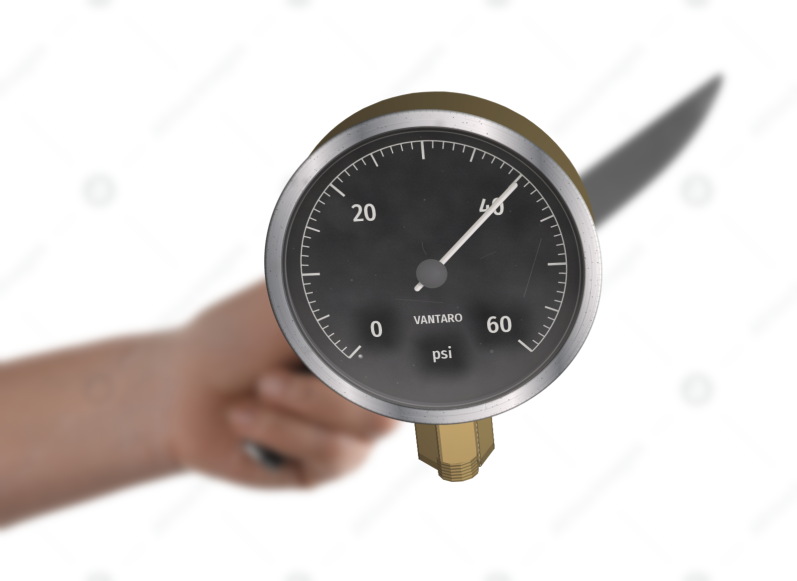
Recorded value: 40,psi
